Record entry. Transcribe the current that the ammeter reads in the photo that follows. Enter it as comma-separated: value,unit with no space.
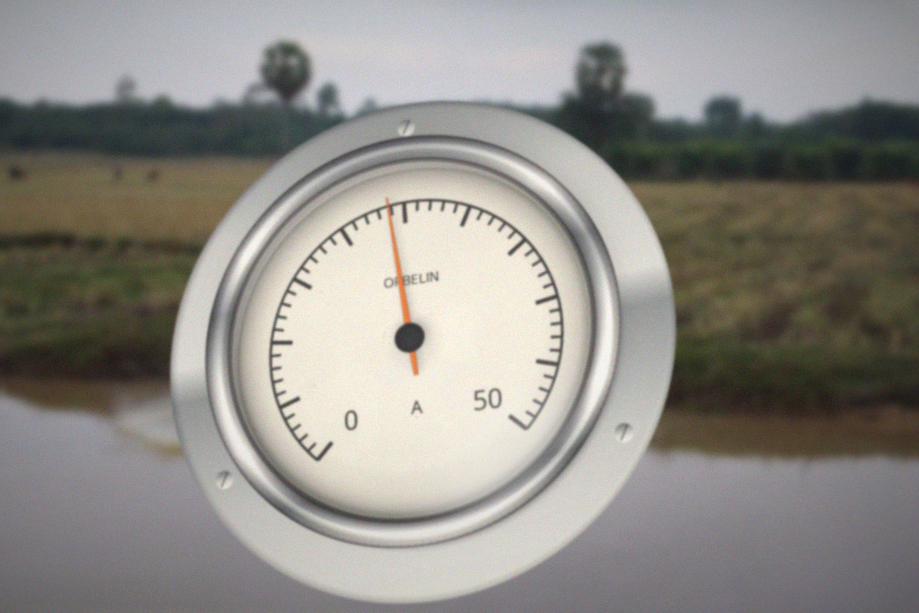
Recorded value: 24,A
